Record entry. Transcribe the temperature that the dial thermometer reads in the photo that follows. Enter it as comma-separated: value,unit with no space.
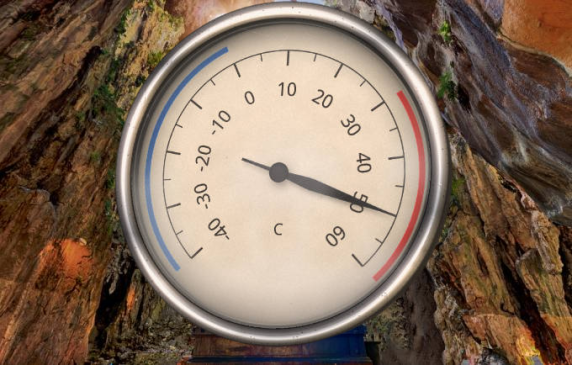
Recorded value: 50,°C
